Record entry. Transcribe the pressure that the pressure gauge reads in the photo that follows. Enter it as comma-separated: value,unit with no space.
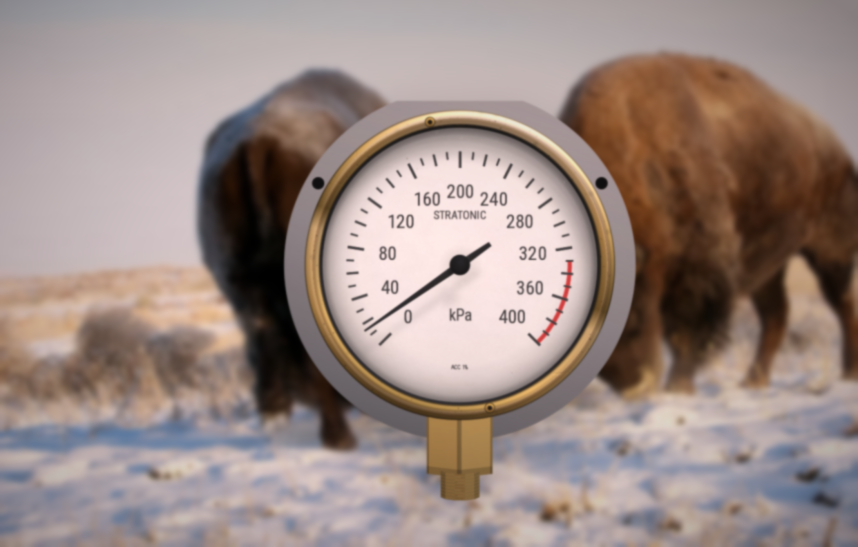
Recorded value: 15,kPa
